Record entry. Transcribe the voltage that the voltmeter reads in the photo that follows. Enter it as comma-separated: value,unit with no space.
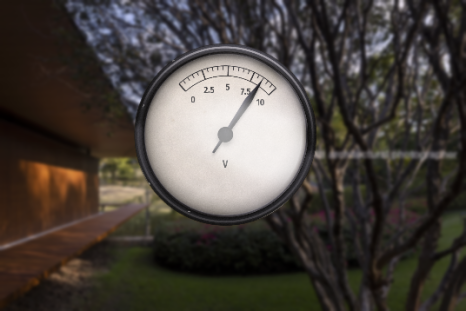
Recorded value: 8.5,V
